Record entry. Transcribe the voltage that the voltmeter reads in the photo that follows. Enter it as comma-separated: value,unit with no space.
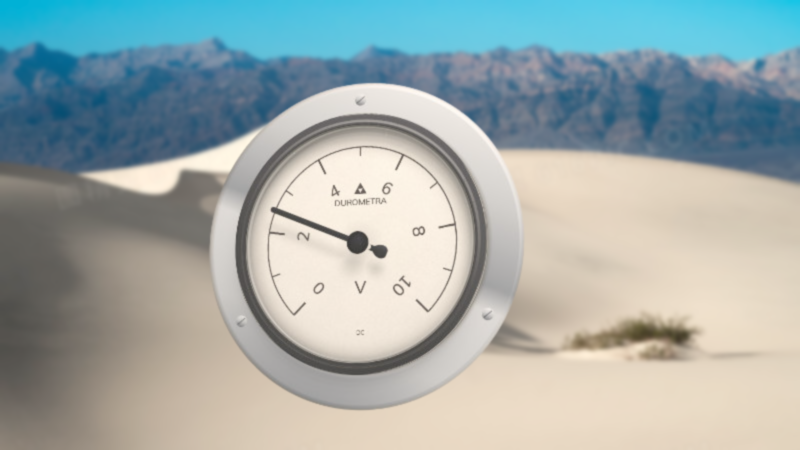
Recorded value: 2.5,V
